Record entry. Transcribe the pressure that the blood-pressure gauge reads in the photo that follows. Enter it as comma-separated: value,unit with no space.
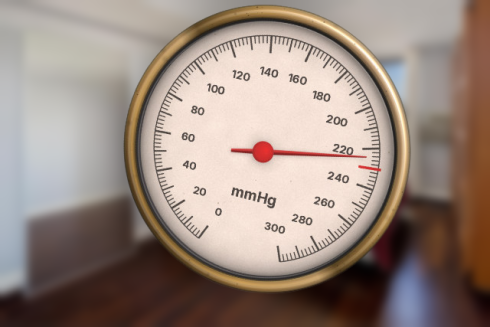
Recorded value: 224,mmHg
